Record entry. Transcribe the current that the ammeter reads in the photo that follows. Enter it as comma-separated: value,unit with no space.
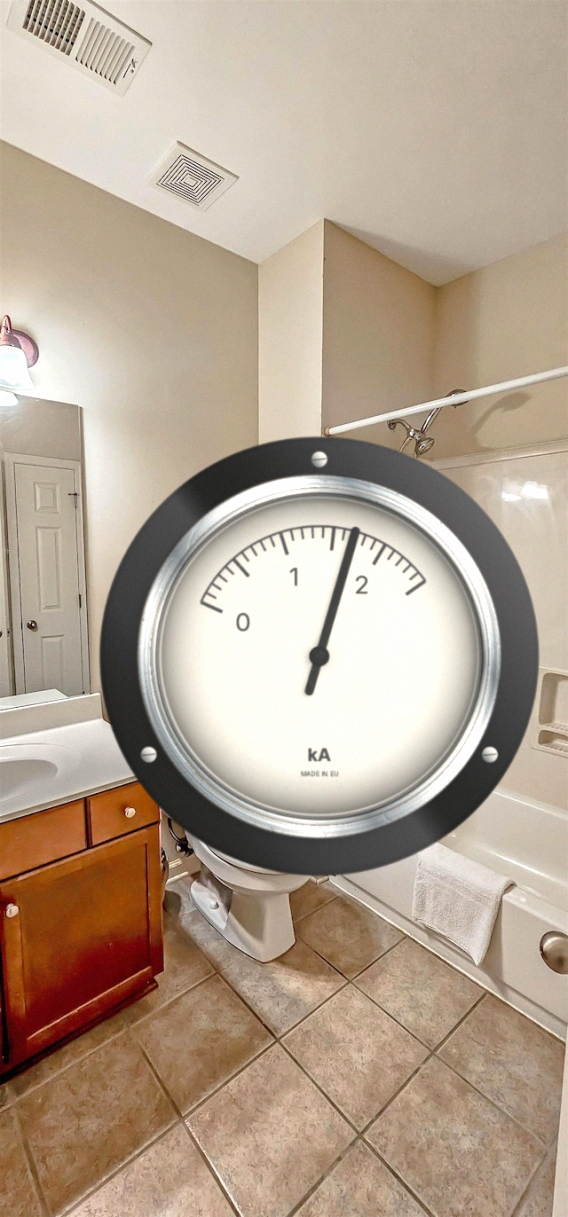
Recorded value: 1.7,kA
